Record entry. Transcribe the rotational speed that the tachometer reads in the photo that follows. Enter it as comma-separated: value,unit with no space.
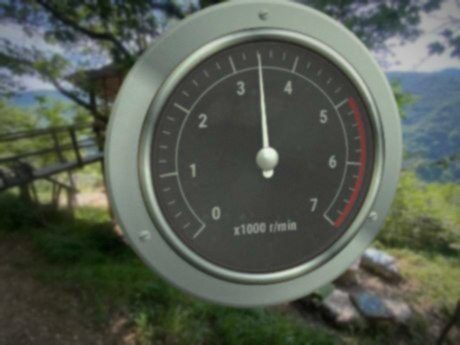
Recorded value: 3400,rpm
